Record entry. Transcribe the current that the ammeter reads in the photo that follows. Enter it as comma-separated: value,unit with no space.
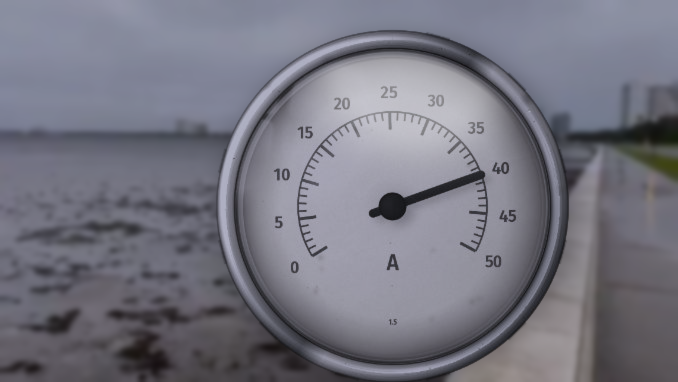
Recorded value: 40,A
